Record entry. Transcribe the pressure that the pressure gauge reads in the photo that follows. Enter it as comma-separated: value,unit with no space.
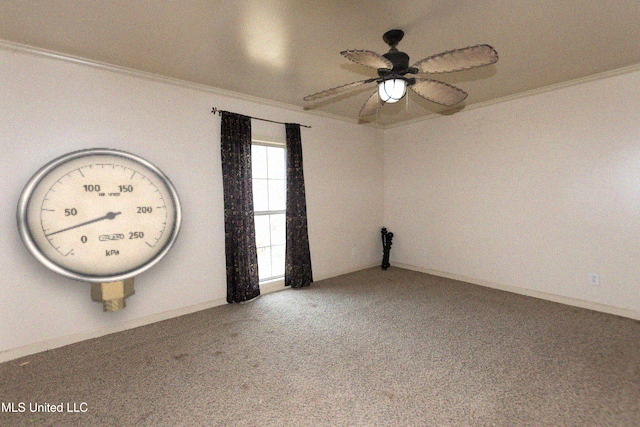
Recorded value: 25,kPa
